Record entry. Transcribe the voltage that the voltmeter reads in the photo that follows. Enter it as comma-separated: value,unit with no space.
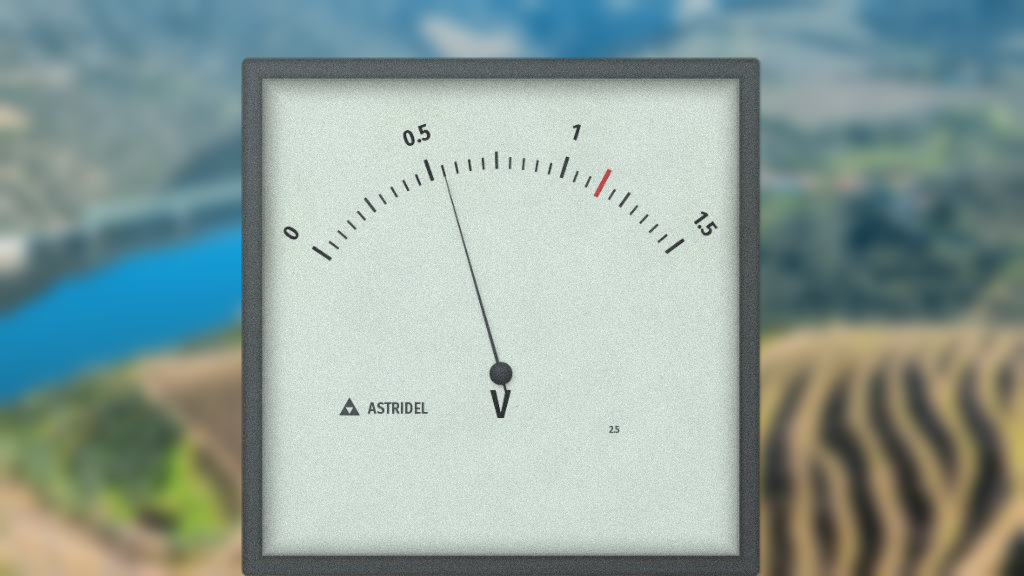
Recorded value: 0.55,V
